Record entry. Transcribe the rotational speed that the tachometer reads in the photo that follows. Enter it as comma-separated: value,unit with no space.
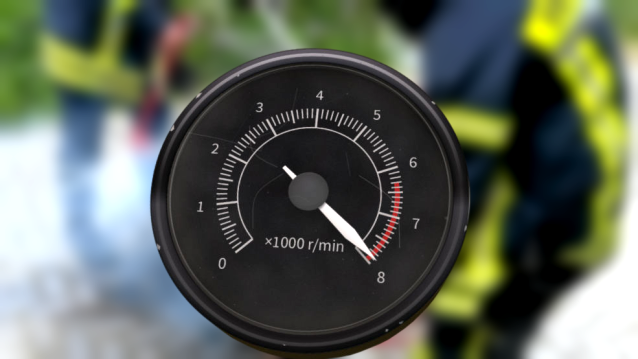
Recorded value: 7900,rpm
